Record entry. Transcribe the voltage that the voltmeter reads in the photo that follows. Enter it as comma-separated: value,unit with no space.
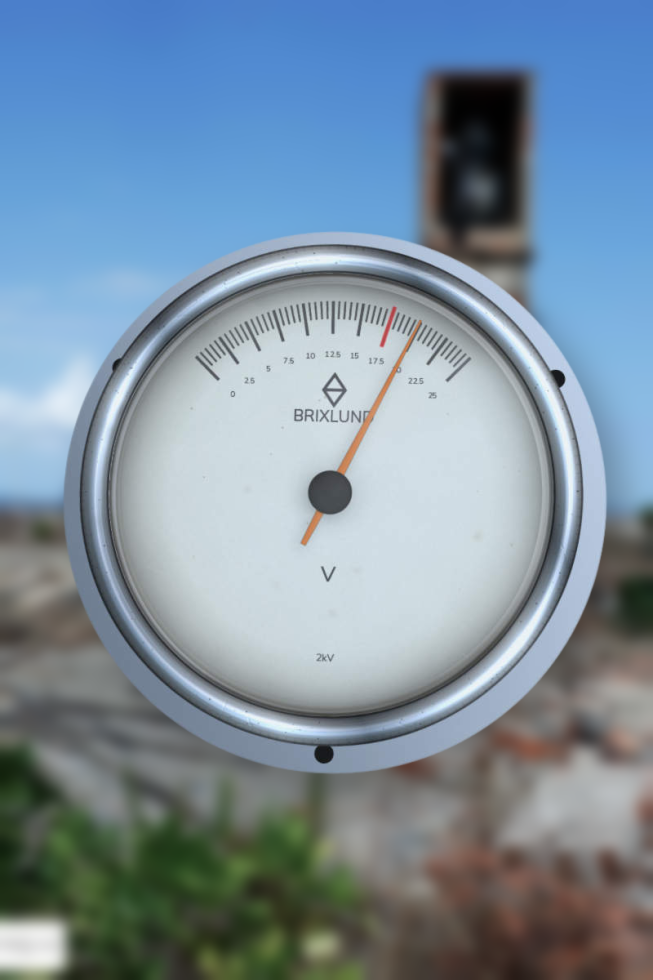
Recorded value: 20,V
